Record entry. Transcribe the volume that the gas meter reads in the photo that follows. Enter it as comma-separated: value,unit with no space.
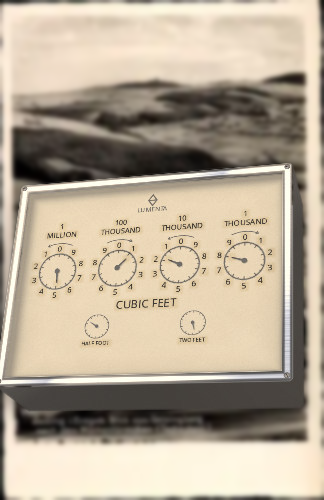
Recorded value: 511800,ft³
